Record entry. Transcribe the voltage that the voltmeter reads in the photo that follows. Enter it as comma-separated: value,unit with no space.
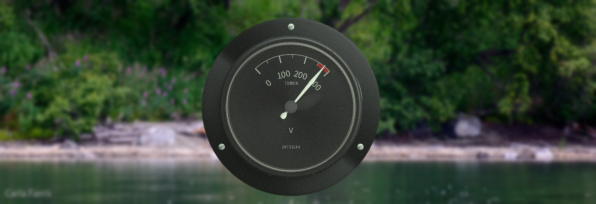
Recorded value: 275,V
